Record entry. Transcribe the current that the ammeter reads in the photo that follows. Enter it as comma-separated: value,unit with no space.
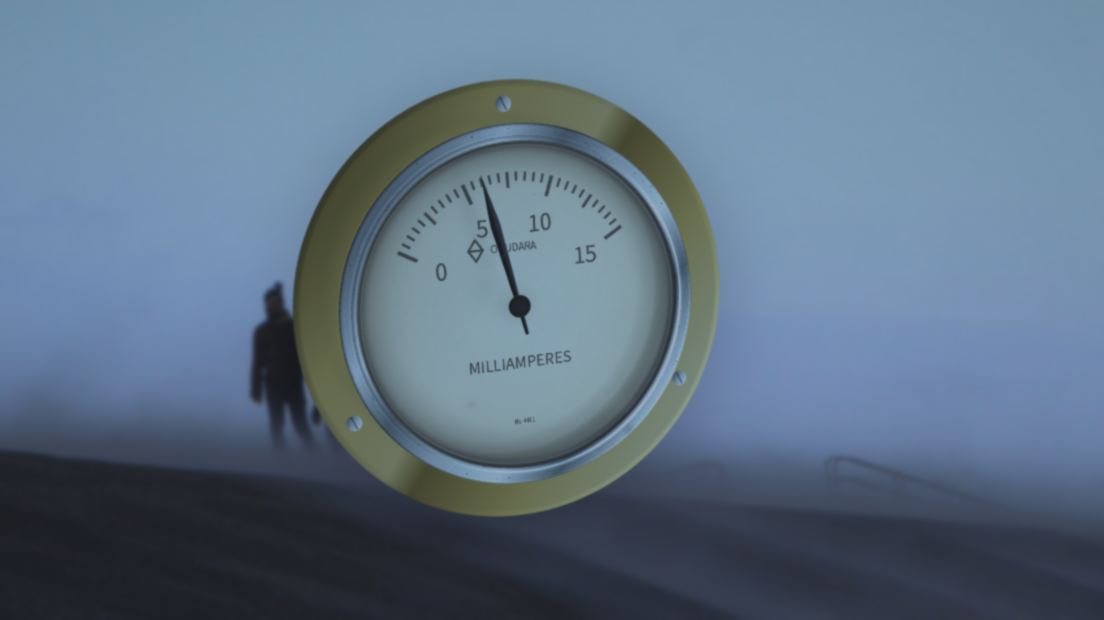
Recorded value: 6,mA
